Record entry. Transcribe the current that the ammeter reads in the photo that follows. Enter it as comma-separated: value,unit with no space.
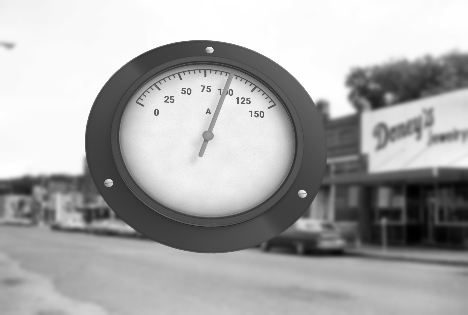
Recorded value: 100,A
